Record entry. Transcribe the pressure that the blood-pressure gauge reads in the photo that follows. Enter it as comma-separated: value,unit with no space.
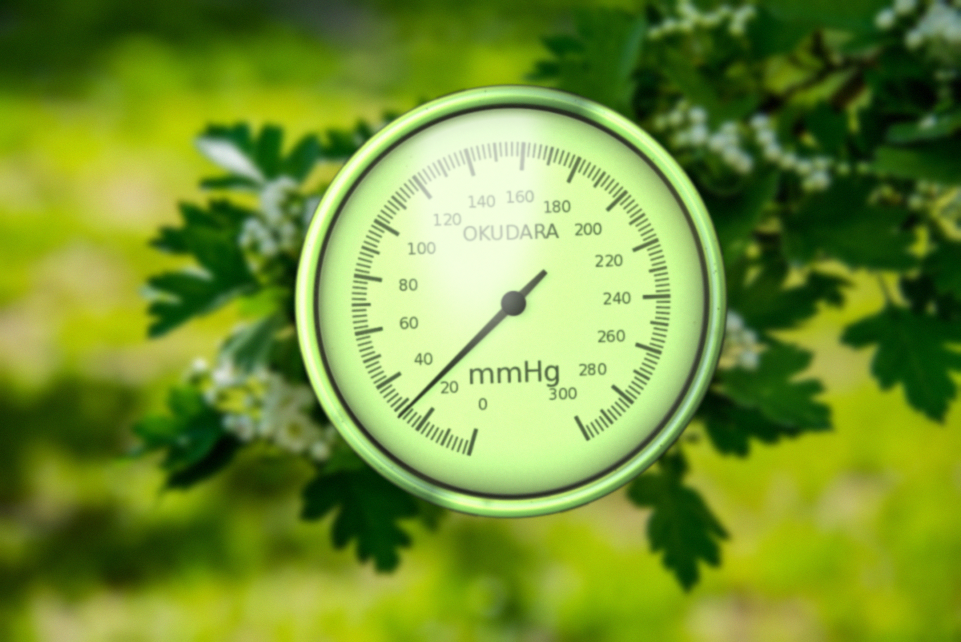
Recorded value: 28,mmHg
